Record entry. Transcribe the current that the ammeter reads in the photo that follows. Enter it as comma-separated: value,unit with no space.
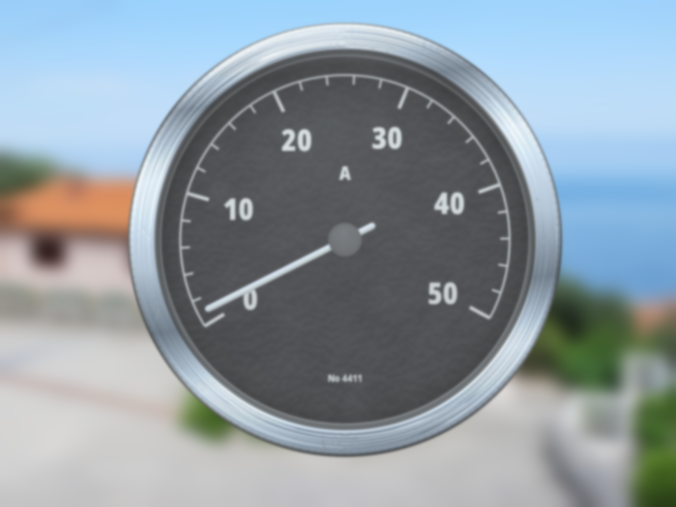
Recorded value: 1,A
